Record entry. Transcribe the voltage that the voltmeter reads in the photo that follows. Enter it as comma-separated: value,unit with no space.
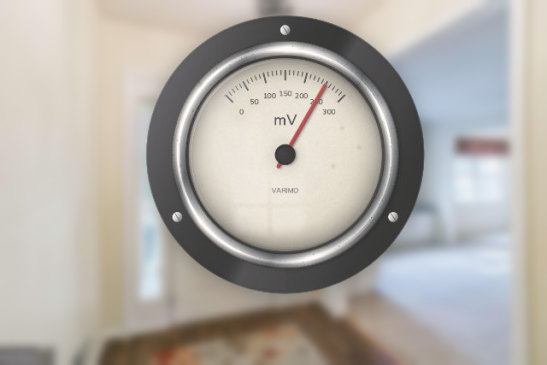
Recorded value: 250,mV
